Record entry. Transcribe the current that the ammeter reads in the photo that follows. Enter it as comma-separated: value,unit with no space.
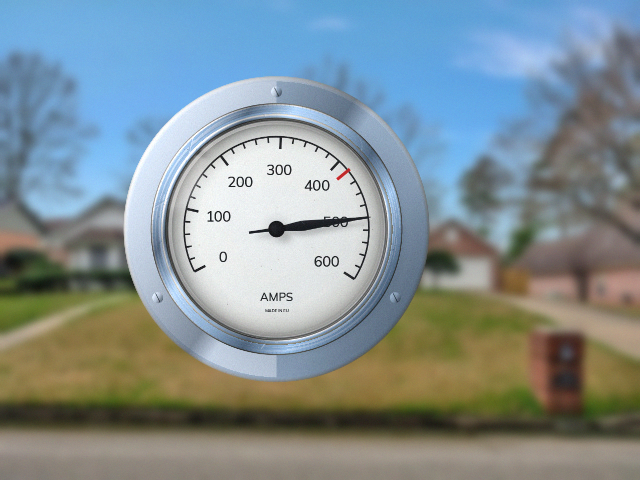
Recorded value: 500,A
